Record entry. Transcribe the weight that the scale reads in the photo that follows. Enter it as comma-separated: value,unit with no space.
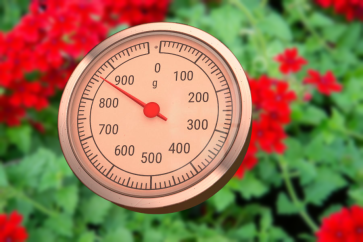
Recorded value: 860,g
